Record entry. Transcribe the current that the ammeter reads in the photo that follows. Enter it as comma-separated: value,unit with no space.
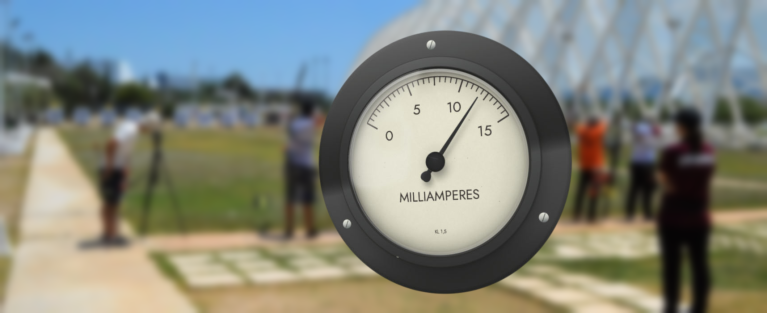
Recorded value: 12,mA
